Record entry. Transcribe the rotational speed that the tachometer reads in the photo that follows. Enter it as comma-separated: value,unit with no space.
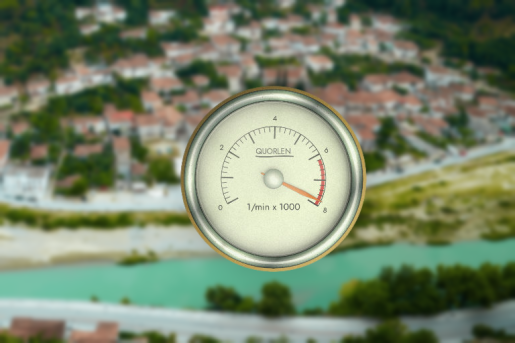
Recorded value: 7800,rpm
